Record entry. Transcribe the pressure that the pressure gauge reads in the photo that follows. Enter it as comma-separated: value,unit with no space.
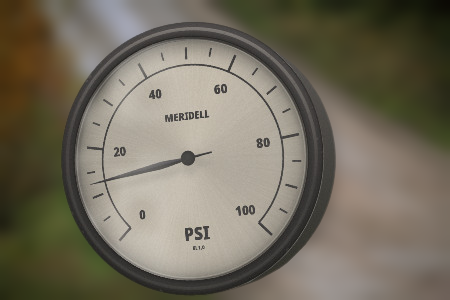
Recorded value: 12.5,psi
